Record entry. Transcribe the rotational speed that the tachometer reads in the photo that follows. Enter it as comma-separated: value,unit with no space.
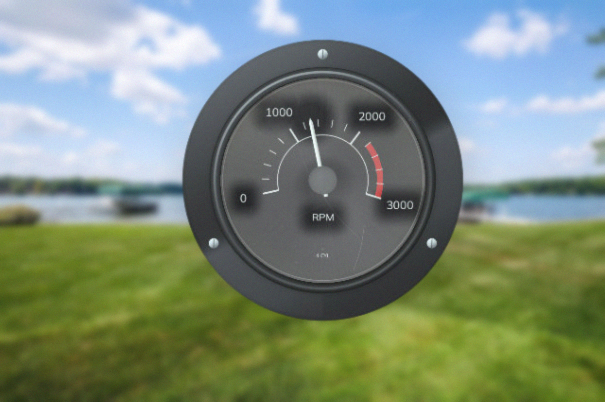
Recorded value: 1300,rpm
